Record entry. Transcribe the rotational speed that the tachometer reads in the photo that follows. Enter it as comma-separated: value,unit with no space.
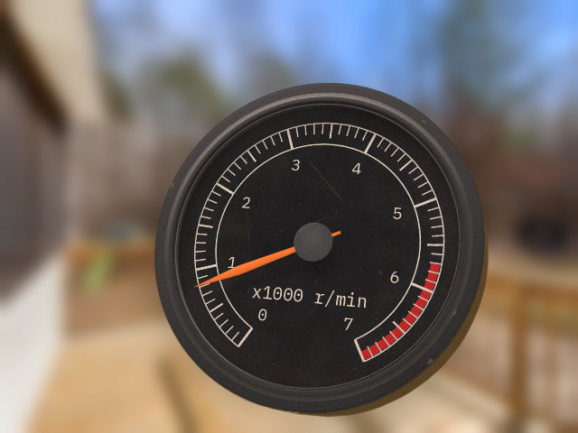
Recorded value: 800,rpm
